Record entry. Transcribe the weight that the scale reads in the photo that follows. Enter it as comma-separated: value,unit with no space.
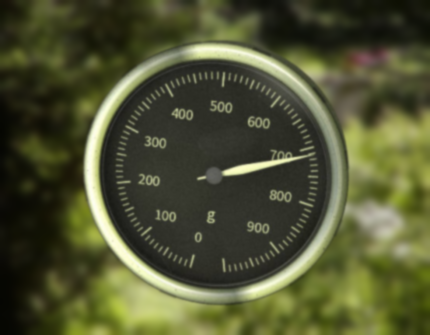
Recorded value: 710,g
